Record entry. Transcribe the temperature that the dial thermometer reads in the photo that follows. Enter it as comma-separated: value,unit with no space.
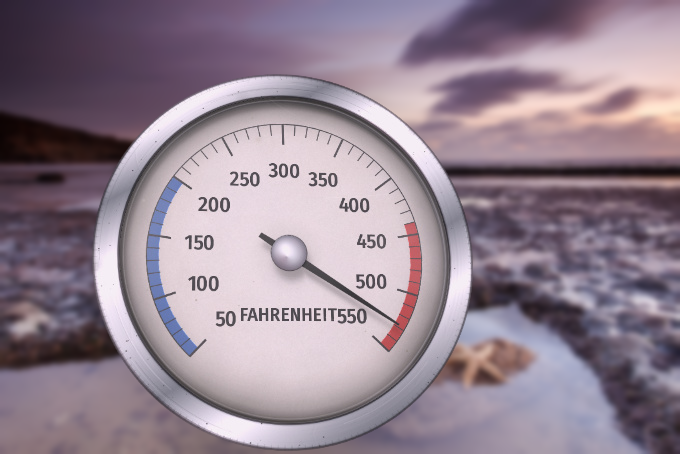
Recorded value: 530,°F
